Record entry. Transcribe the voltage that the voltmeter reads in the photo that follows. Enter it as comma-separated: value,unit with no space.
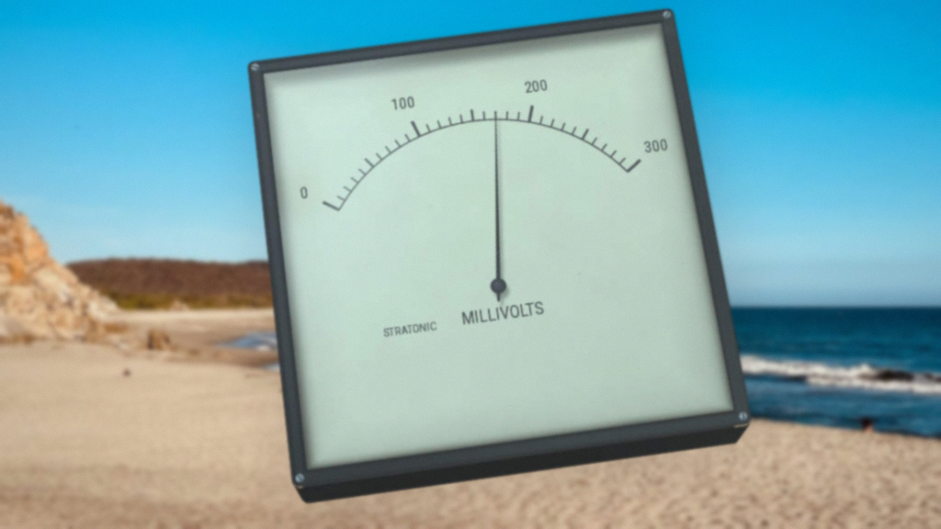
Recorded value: 170,mV
